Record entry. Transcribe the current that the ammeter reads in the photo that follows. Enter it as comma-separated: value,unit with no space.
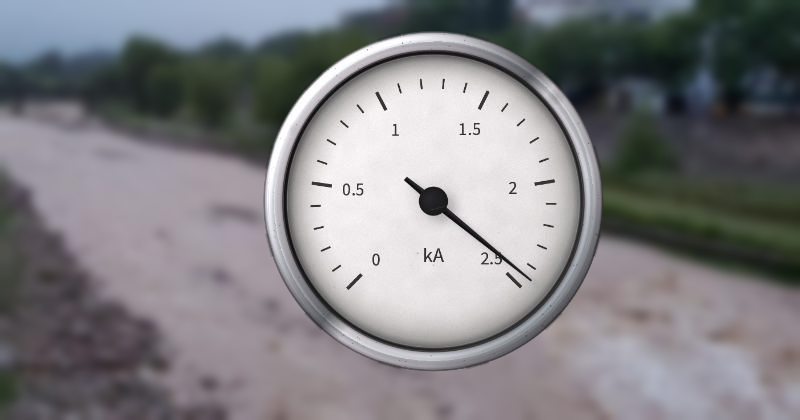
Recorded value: 2.45,kA
